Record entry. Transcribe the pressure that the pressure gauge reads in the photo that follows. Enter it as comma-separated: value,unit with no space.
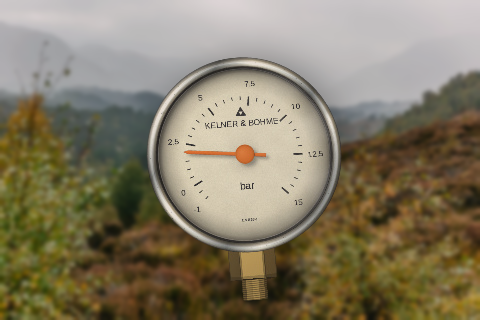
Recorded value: 2,bar
